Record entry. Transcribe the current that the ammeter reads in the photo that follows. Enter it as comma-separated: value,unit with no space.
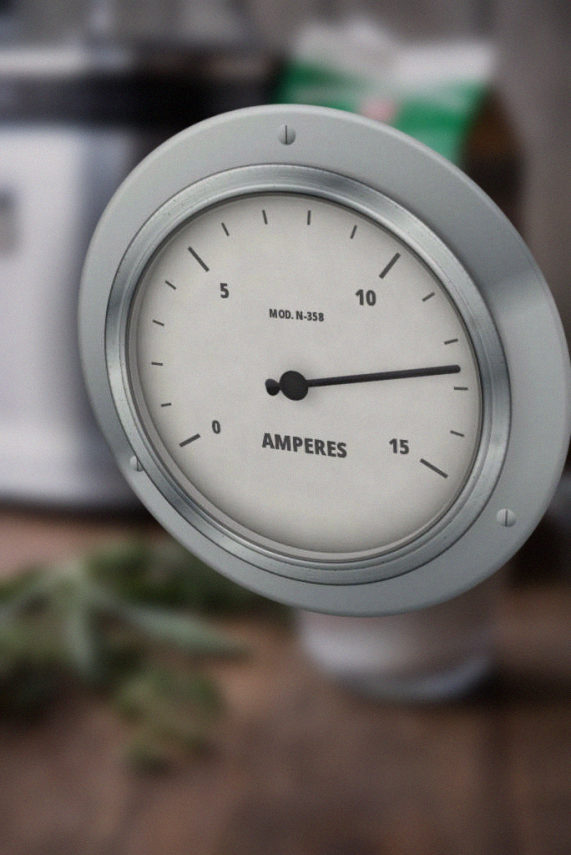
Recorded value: 12.5,A
